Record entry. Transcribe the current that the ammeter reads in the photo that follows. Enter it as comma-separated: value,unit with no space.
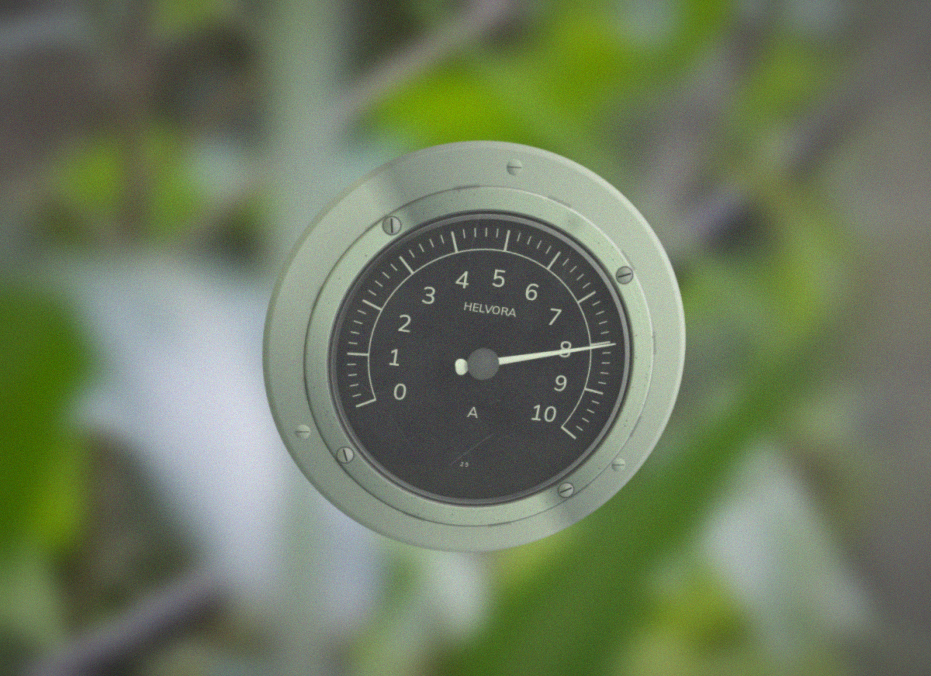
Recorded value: 8,A
